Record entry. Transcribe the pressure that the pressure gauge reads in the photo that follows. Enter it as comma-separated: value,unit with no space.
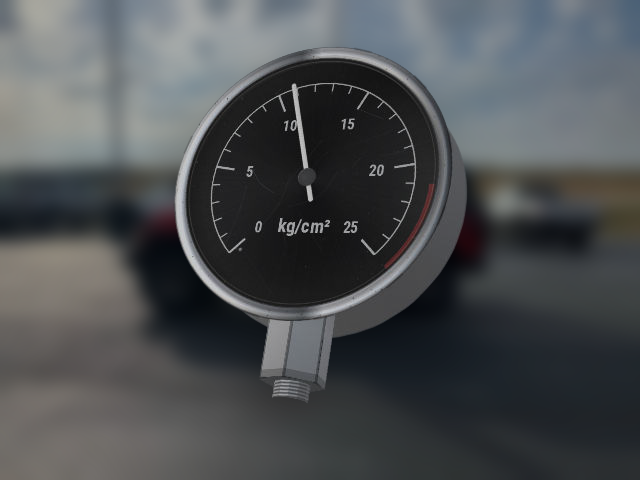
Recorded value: 11,kg/cm²
